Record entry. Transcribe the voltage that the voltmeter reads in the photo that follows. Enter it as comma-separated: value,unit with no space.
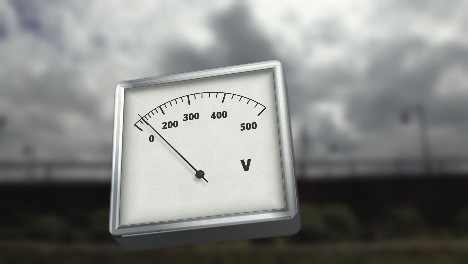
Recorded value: 100,V
